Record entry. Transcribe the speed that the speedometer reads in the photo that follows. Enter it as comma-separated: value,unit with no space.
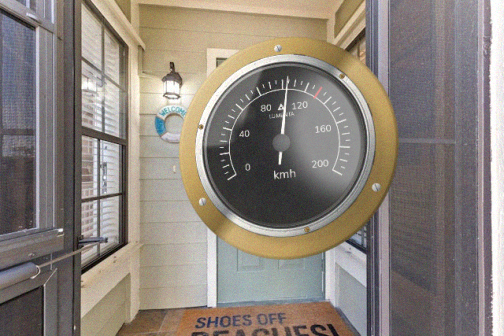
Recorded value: 105,km/h
